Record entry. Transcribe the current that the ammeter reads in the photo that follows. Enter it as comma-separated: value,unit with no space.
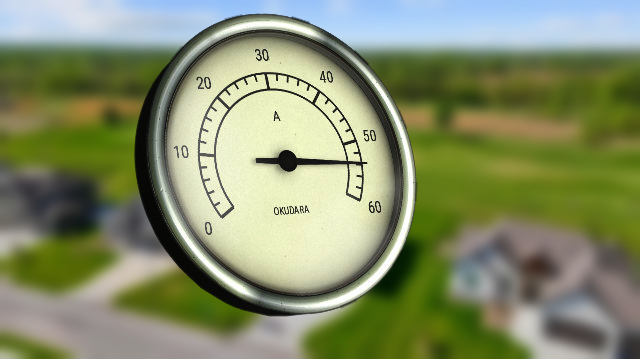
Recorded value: 54,A
